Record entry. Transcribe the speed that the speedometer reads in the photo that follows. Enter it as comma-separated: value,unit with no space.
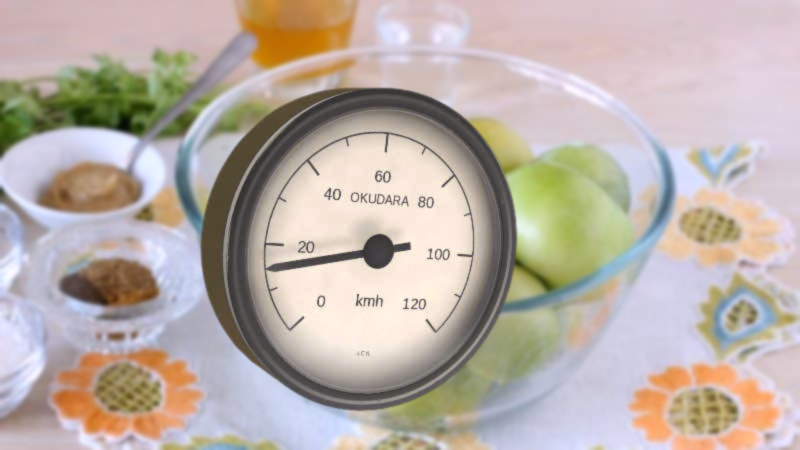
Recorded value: 15,km/h
